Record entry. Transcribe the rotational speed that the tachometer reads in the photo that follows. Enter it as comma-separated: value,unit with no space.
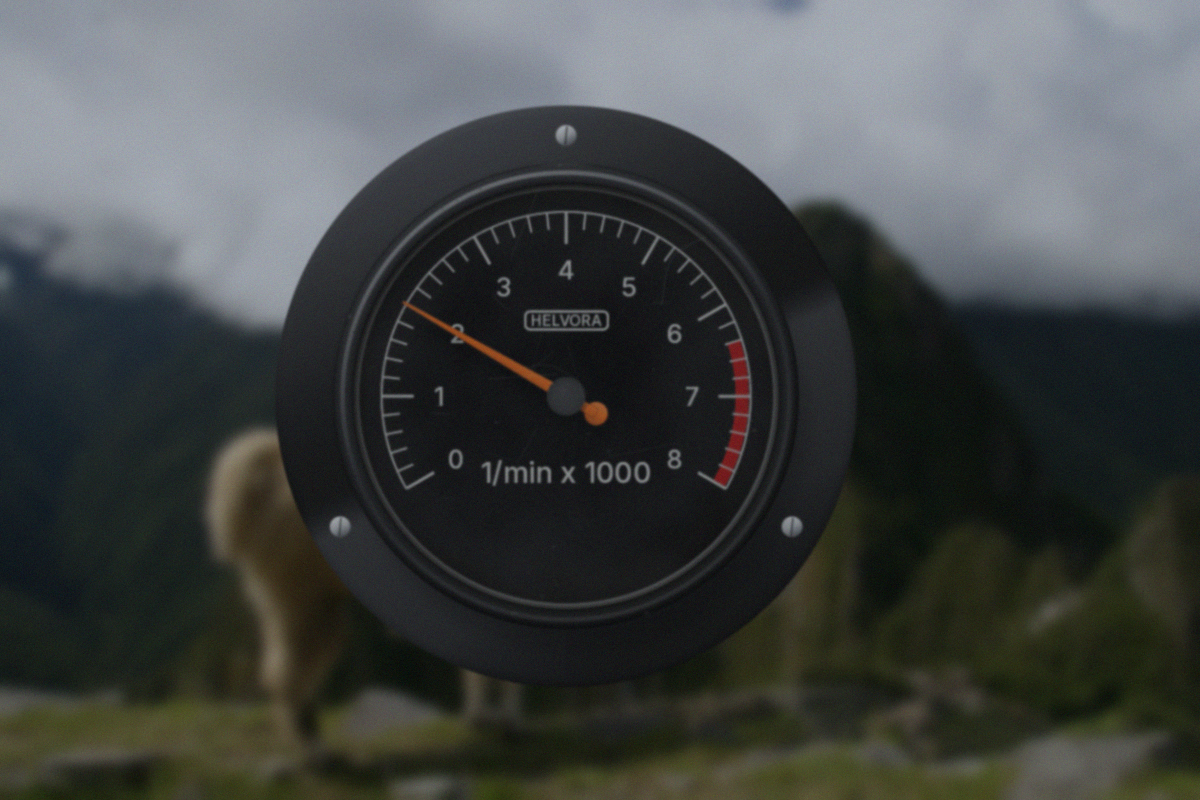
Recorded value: 2000,rpm
